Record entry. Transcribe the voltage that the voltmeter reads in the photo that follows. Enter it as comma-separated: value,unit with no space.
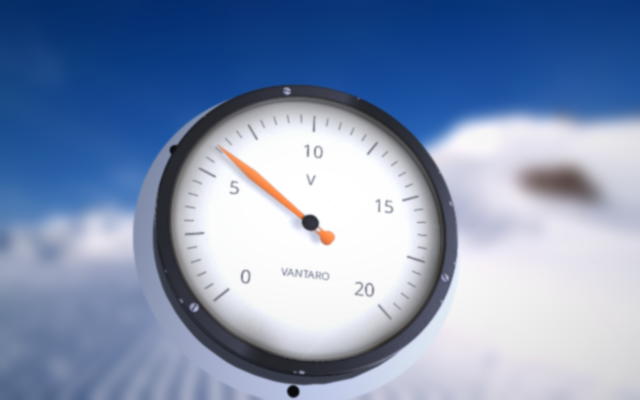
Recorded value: 6,V
